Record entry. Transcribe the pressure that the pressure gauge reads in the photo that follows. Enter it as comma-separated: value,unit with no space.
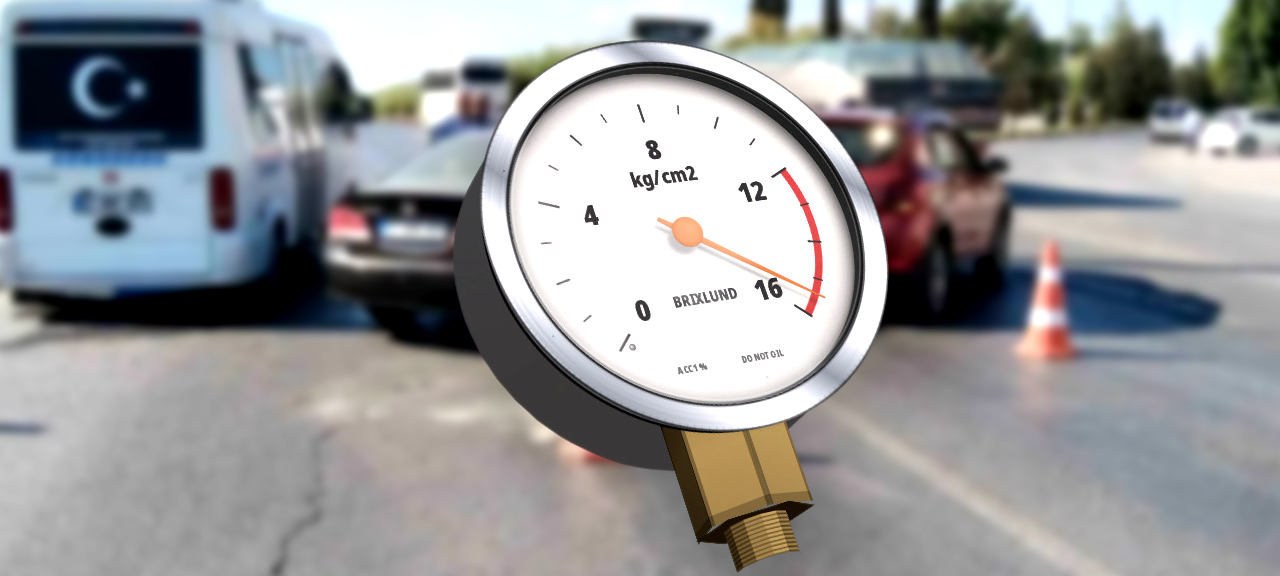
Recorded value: 15.5,kg/cm²
